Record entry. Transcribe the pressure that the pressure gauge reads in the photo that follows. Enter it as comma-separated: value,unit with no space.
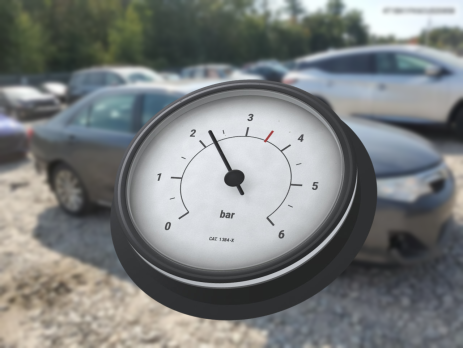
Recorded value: 2.25,bar
